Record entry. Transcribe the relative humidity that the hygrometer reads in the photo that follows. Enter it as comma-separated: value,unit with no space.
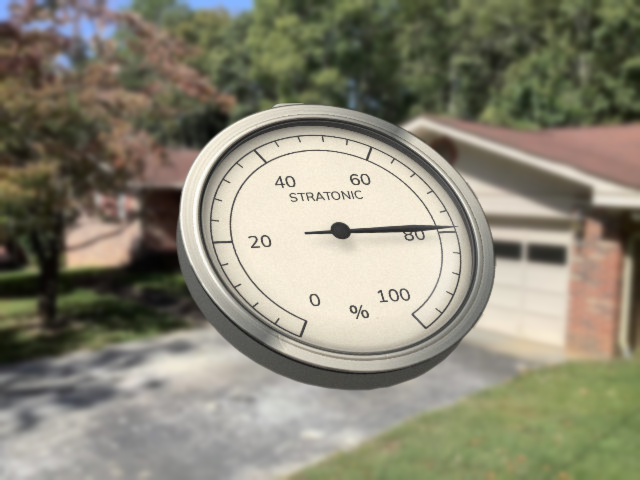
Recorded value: 80,%
